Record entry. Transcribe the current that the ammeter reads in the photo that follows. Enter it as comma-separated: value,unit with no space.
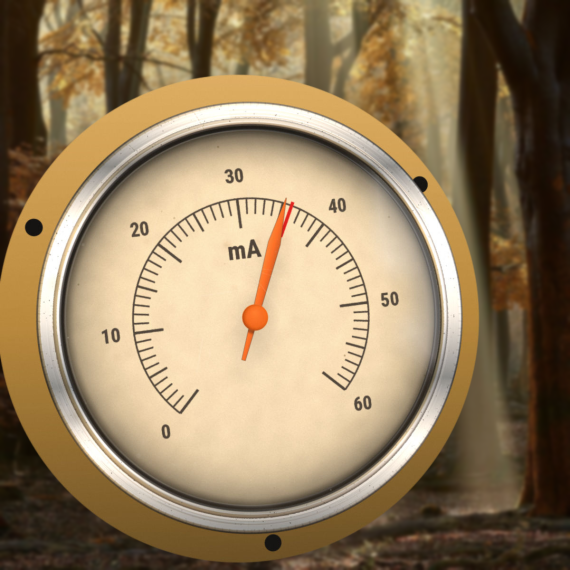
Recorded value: 35,mA
